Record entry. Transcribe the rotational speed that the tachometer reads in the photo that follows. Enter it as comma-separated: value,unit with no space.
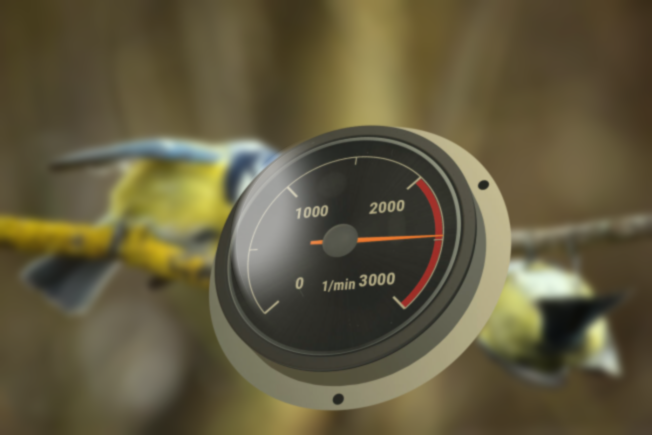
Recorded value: 2500,rpm
